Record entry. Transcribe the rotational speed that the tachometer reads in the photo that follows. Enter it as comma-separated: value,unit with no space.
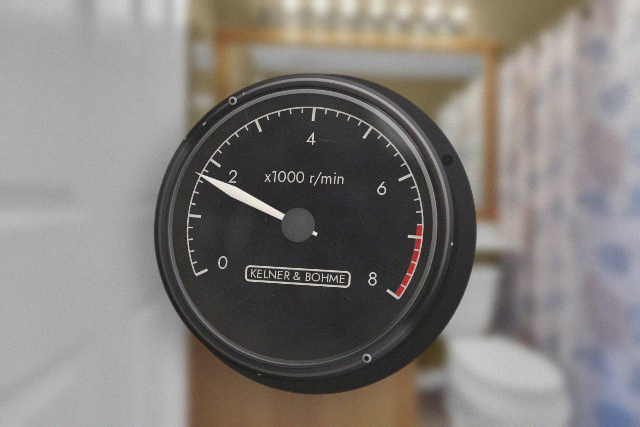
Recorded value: 1700,rpm
